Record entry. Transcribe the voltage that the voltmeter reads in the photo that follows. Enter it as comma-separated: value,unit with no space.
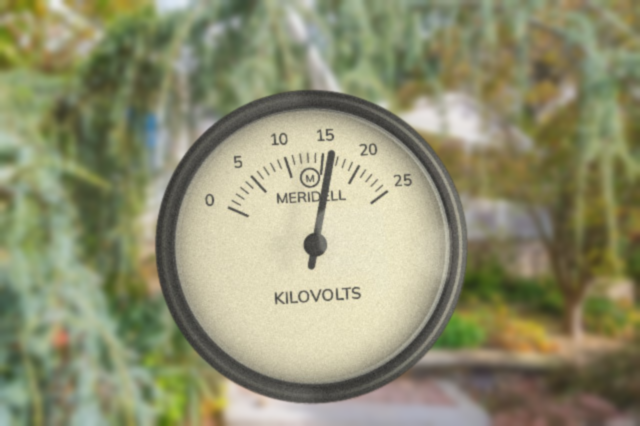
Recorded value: 16,kV
